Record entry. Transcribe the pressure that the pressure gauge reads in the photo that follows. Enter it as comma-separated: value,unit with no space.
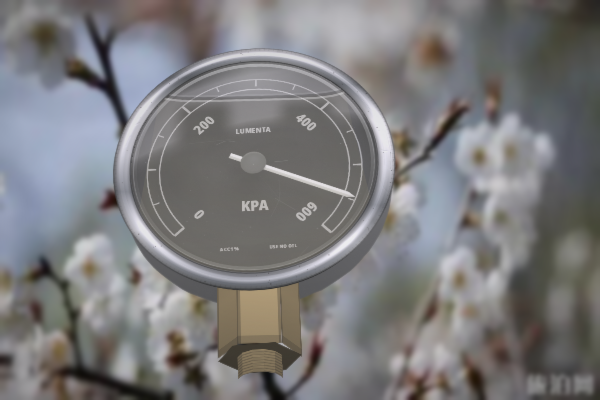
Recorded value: 550,kPa
